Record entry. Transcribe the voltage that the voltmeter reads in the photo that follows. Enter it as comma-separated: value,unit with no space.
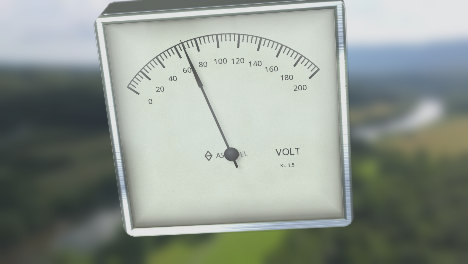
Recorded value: 68,V
